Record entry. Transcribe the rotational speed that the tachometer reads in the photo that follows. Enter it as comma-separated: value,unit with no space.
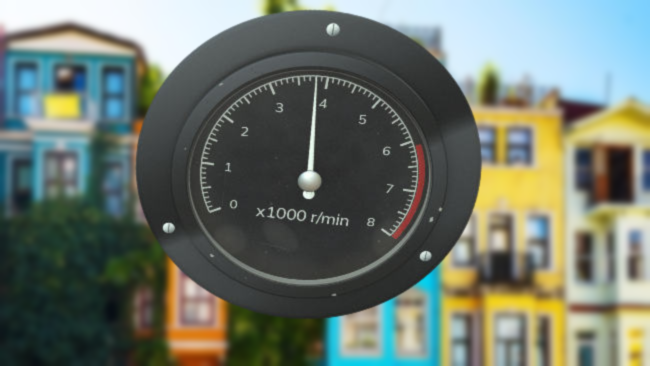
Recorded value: 3800,rpm
